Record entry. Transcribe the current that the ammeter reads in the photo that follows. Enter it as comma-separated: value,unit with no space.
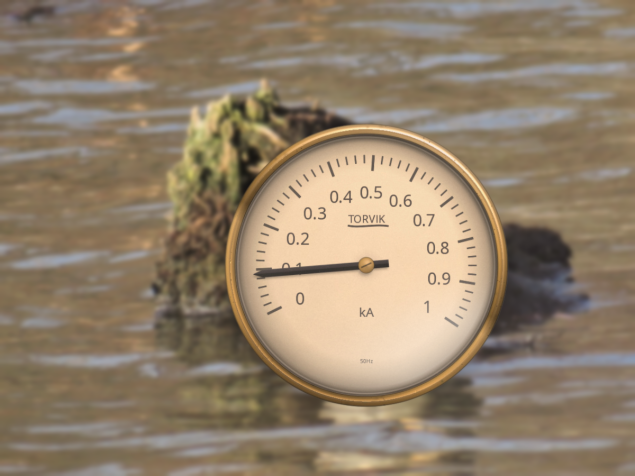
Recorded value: 0.09,kA
